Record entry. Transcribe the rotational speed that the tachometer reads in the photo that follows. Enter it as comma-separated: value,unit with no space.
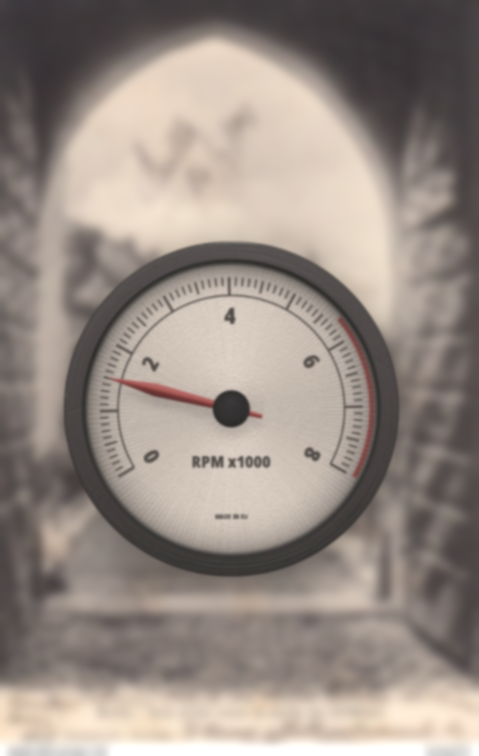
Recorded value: 1500,rpm
